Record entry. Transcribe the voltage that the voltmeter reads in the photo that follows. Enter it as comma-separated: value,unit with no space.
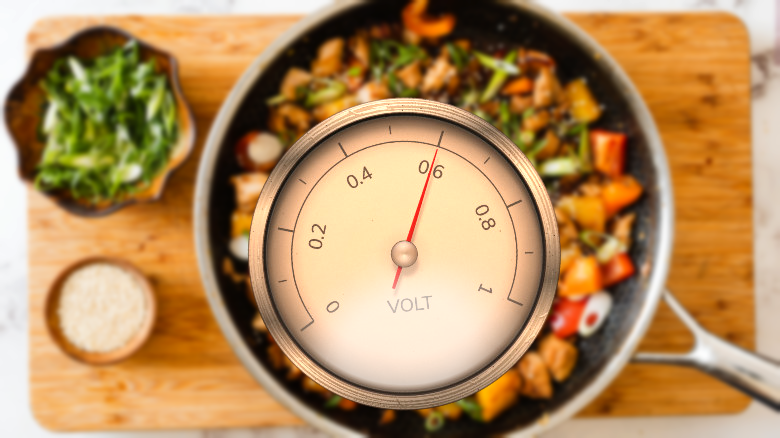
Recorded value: 0.6,V
